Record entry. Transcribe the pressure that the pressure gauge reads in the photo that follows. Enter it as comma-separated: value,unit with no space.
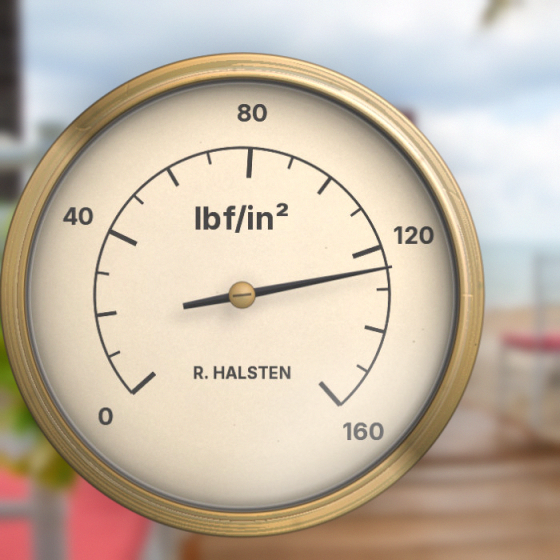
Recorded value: 125,psi
